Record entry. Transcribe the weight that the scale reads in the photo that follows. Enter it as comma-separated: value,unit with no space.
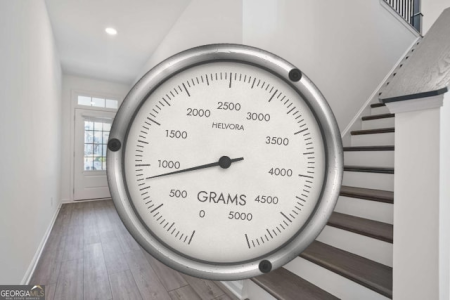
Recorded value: 850,g
